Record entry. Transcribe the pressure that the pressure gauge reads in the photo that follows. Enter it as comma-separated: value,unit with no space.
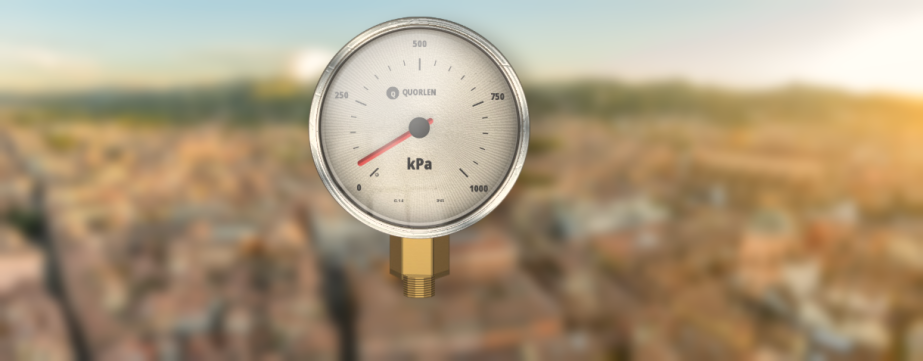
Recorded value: 50,kPa
